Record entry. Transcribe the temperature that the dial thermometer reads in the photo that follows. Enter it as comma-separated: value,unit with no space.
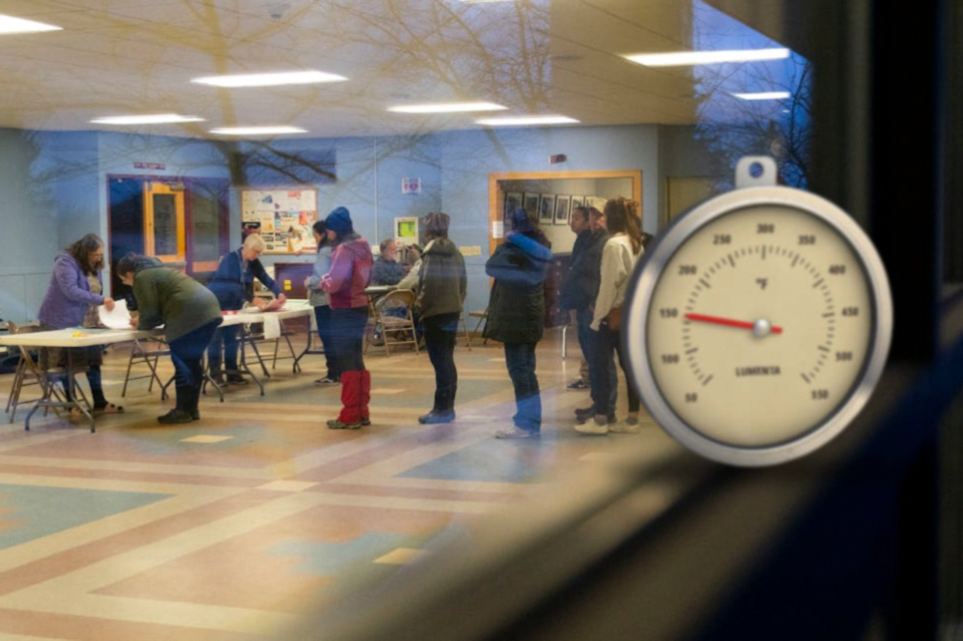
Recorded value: 150,°F
